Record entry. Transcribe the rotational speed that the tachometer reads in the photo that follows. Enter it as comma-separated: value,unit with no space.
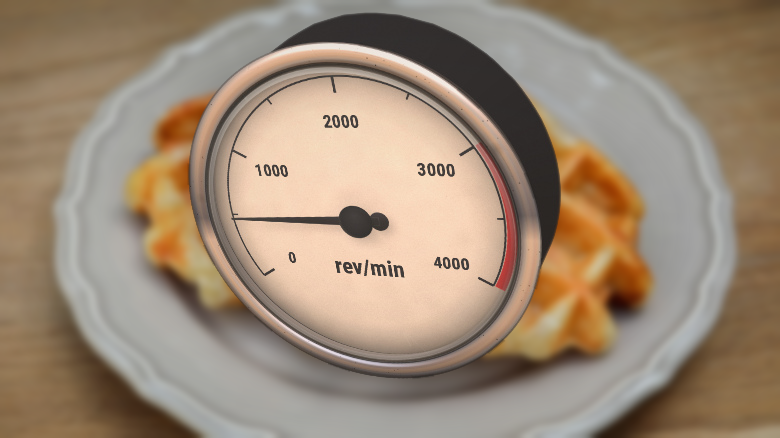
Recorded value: 500,rpm
